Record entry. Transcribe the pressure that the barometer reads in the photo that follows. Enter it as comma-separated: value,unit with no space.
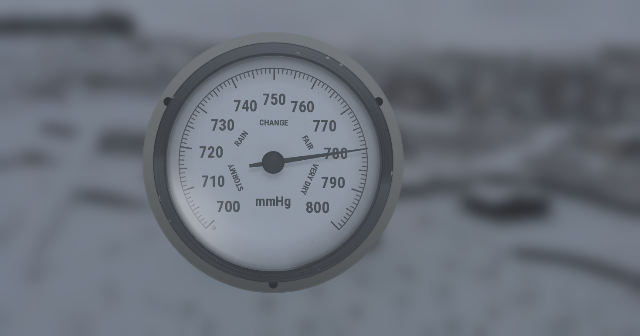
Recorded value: 780,mmHg
